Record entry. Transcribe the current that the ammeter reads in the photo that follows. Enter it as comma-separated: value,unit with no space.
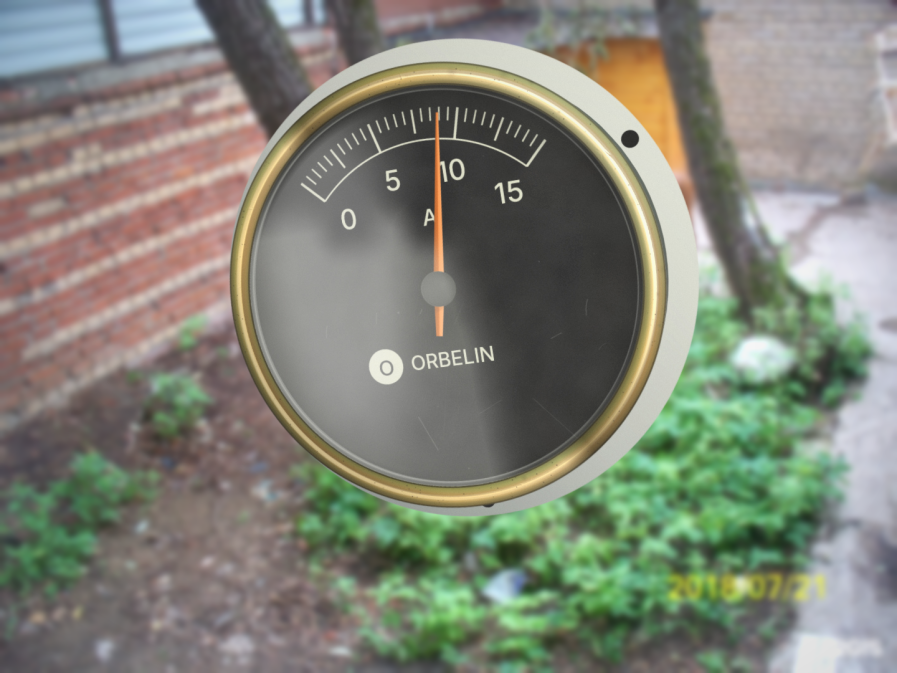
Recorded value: 9,A
